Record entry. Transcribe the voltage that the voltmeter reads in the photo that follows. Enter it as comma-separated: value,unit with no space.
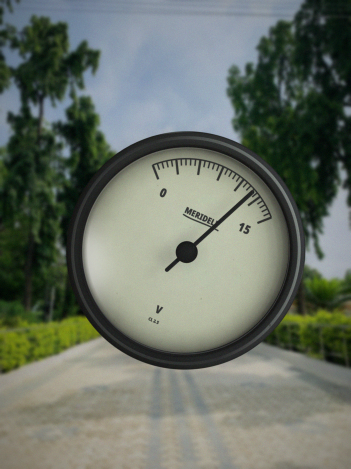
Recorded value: 11.5,V
